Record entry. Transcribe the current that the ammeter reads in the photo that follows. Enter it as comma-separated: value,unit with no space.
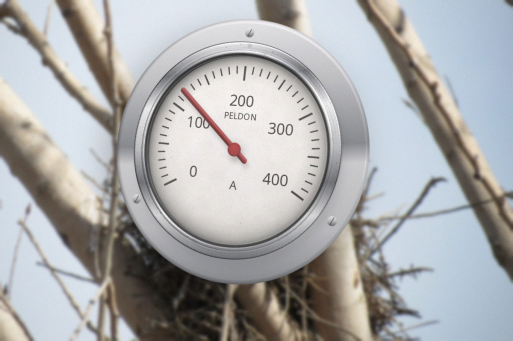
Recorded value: 120,A
